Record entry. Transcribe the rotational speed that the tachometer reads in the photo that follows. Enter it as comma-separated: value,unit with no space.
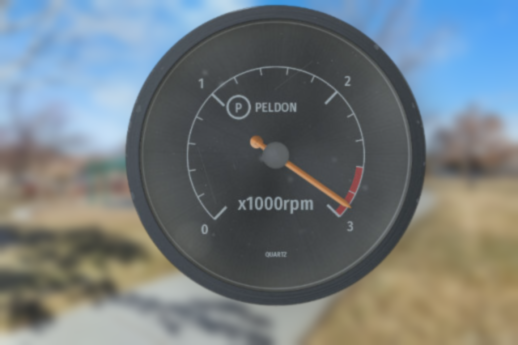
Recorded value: 2900,rpm
